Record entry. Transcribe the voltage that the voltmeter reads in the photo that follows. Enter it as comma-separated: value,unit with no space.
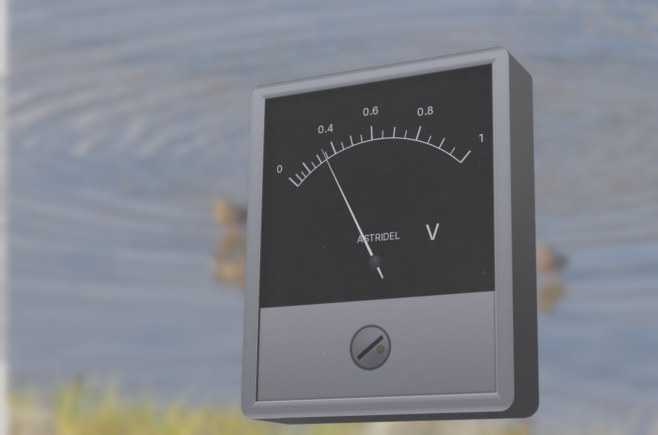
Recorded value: 0.35,V
